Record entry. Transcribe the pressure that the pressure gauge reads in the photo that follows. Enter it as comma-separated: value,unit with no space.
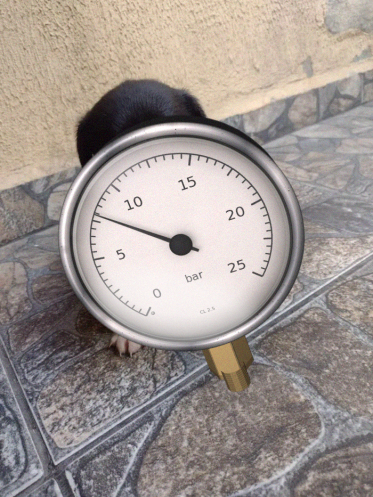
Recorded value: 8,bar
